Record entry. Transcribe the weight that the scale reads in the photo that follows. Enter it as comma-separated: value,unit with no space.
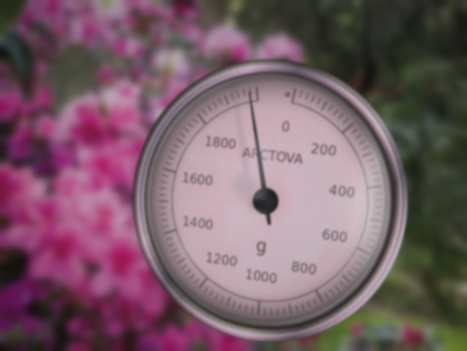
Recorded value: 1980,g
